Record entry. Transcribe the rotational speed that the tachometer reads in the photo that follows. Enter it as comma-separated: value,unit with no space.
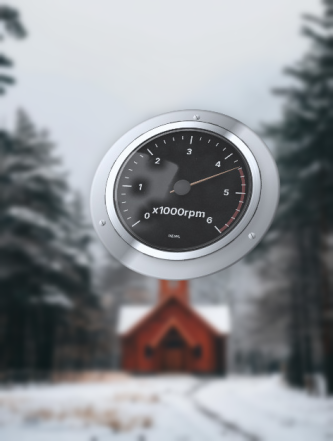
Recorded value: 4400,rpm
